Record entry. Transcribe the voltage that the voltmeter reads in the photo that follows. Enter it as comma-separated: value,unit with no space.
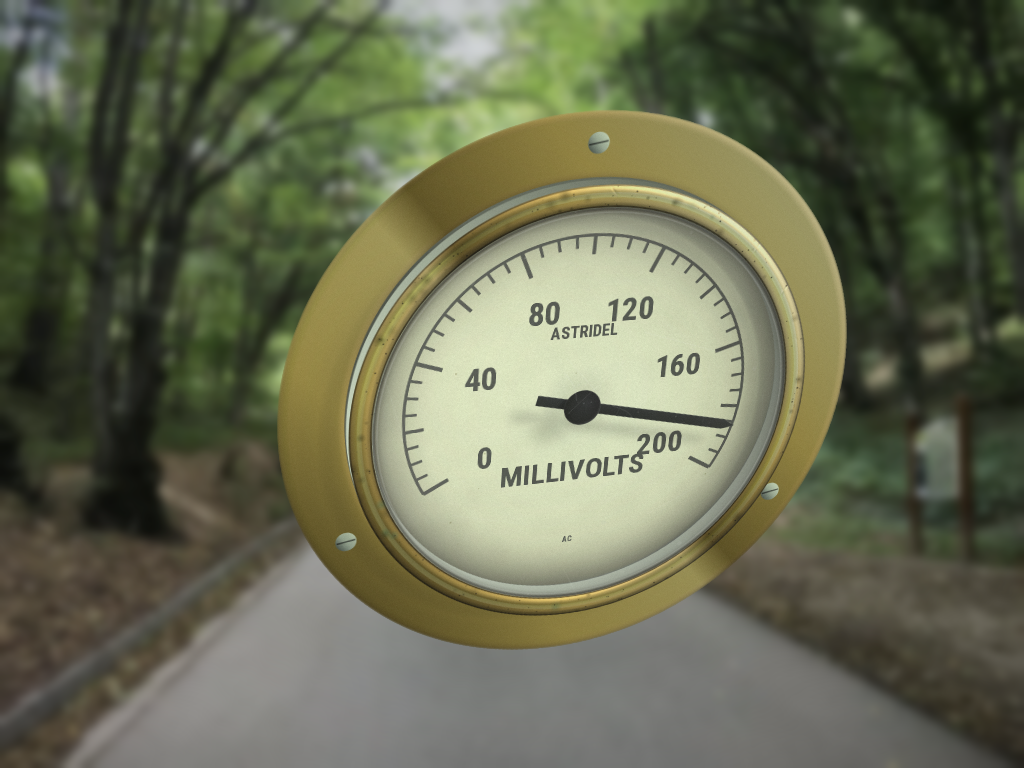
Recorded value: 185,mV
